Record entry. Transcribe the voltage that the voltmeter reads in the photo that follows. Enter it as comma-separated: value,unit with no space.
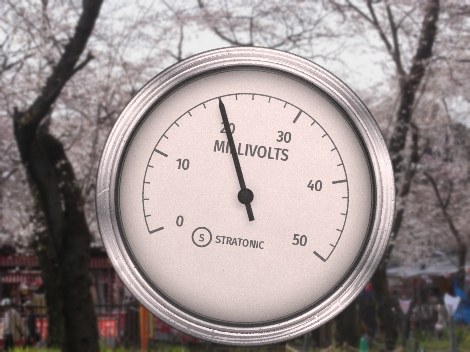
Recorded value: 20,mV
